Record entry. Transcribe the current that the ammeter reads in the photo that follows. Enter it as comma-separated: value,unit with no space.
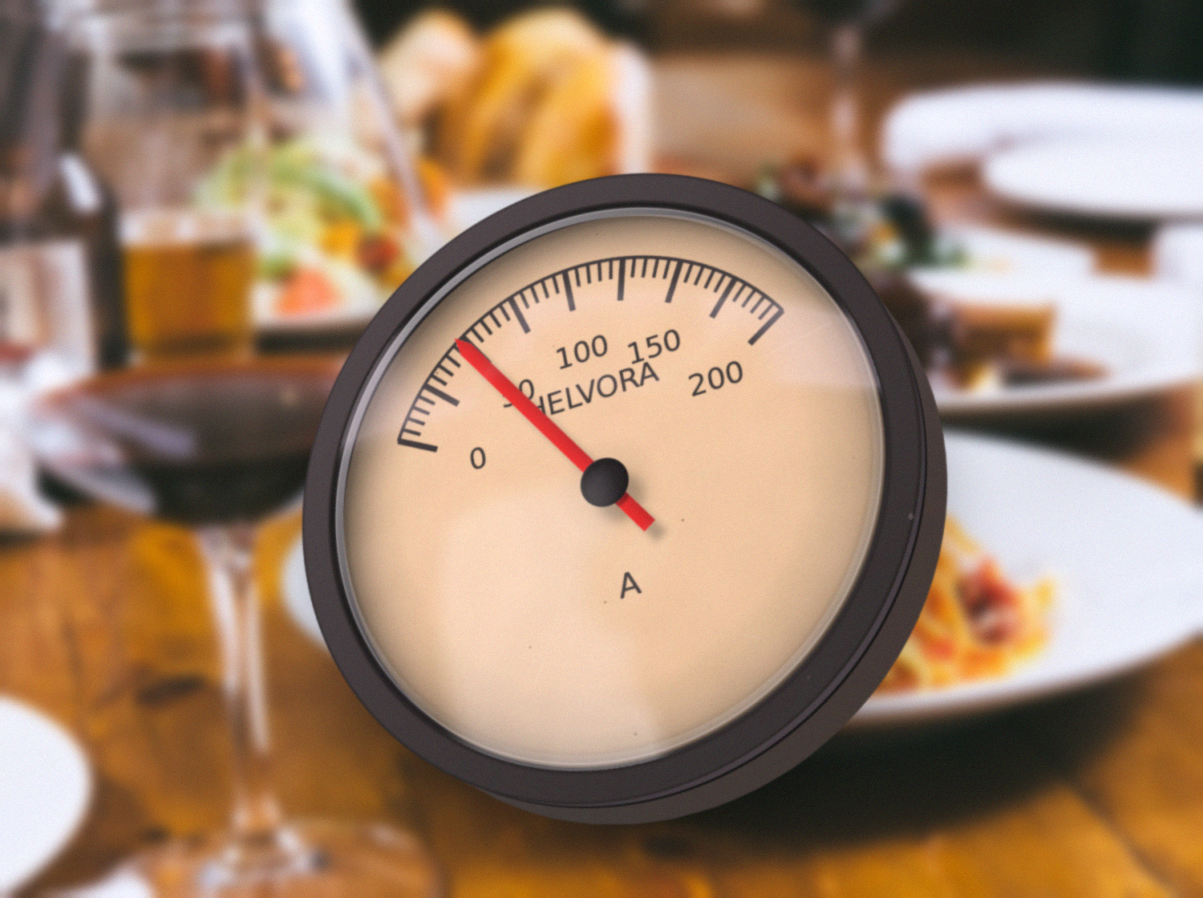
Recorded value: 47.5,A
